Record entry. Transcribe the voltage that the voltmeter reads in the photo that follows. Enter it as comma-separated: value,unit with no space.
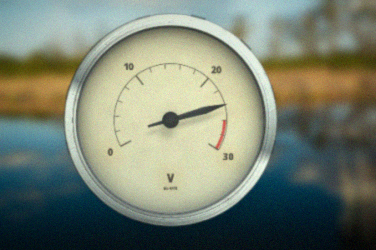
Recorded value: 24,V
